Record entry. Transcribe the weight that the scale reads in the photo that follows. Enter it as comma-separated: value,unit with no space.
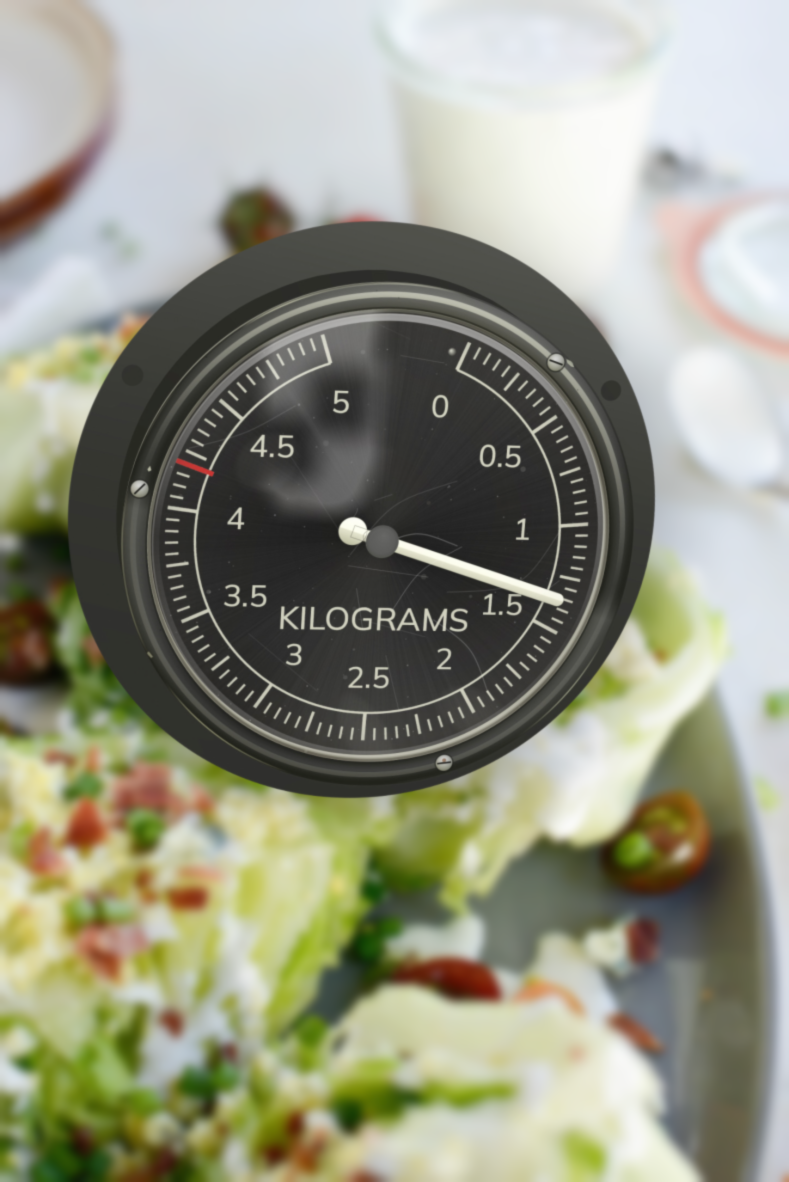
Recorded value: 1.35,kg
